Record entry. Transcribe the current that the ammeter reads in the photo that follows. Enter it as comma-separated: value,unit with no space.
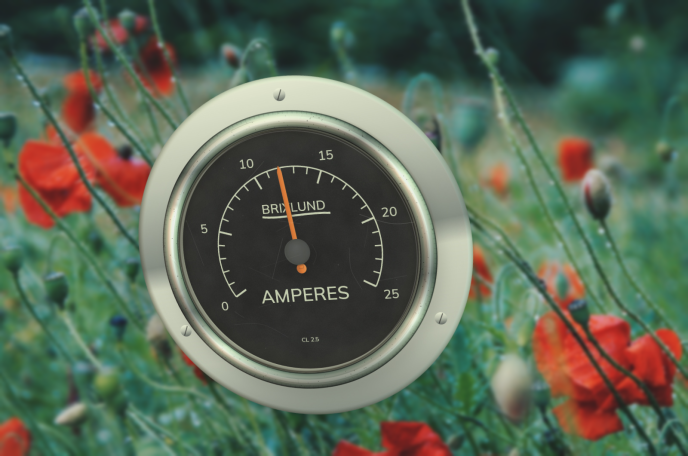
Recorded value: 12,A
